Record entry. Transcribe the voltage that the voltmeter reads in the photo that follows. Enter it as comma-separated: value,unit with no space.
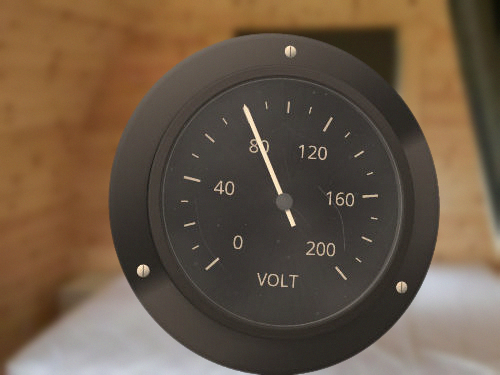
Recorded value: 80,V
